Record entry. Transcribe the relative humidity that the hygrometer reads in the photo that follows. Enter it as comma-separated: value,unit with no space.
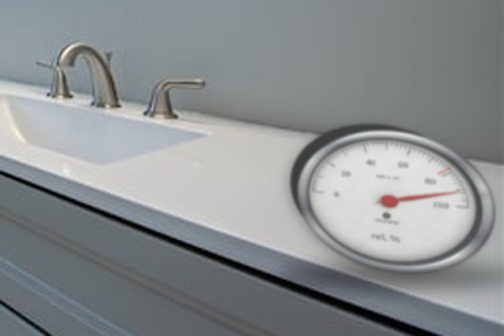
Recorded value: 90,%
